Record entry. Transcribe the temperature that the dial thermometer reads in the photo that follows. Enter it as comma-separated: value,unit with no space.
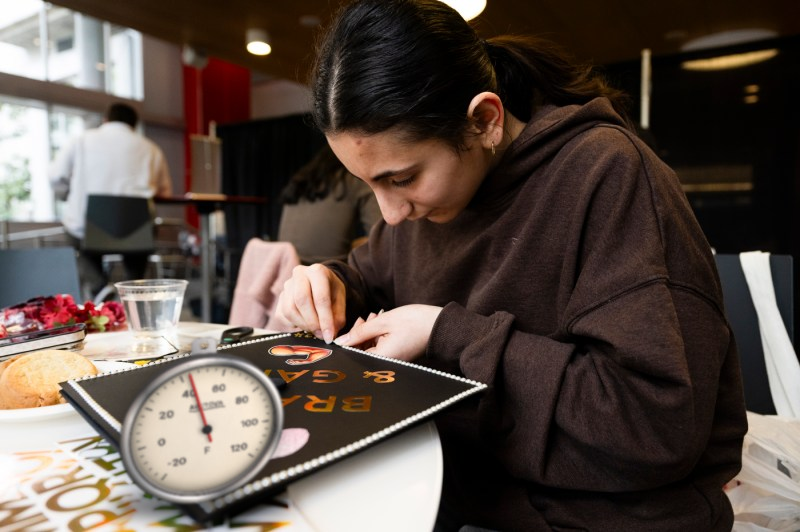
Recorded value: 44,°F
